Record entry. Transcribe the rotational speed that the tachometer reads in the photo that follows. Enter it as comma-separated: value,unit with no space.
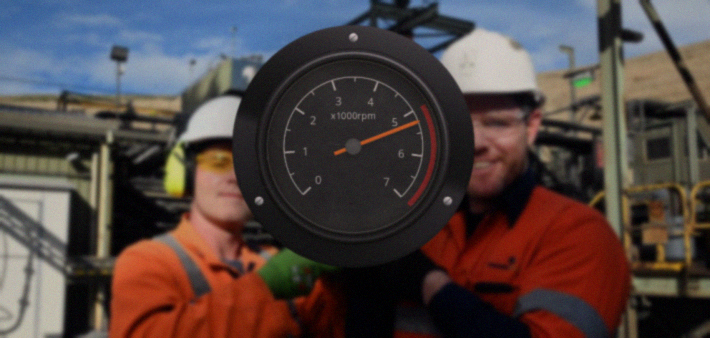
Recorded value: 5250,rpm
